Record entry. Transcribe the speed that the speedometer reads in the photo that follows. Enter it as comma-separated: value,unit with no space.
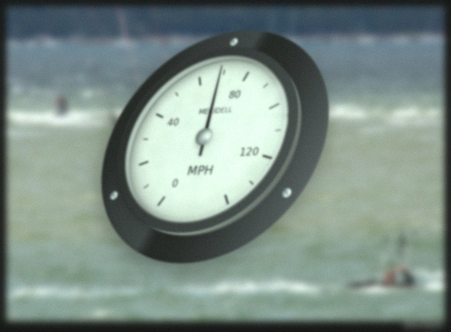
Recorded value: 70,mph
